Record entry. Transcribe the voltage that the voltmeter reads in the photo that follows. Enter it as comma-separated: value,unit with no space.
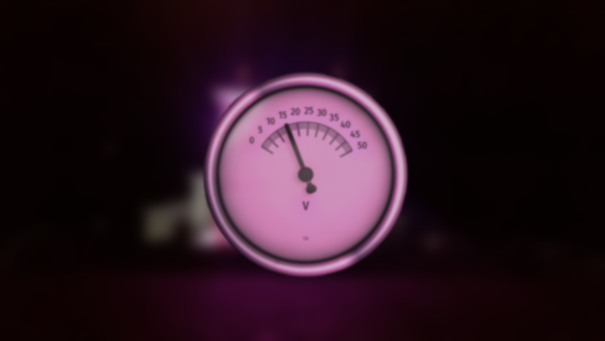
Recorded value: 15,V
